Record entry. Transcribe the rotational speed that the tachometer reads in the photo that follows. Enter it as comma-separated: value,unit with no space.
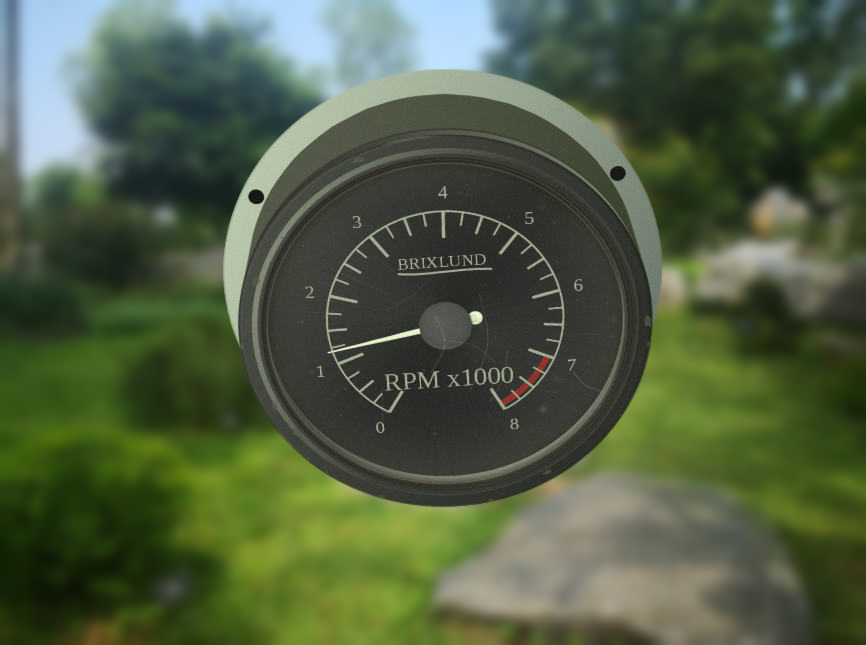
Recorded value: 1250,rpm
